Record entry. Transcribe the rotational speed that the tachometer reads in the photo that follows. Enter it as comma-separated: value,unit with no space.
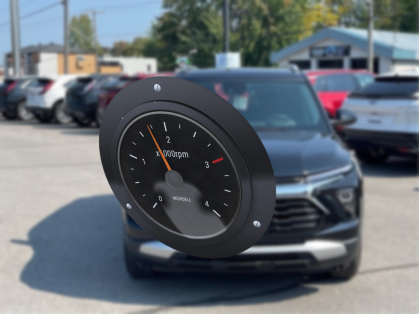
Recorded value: 1750,rpm
